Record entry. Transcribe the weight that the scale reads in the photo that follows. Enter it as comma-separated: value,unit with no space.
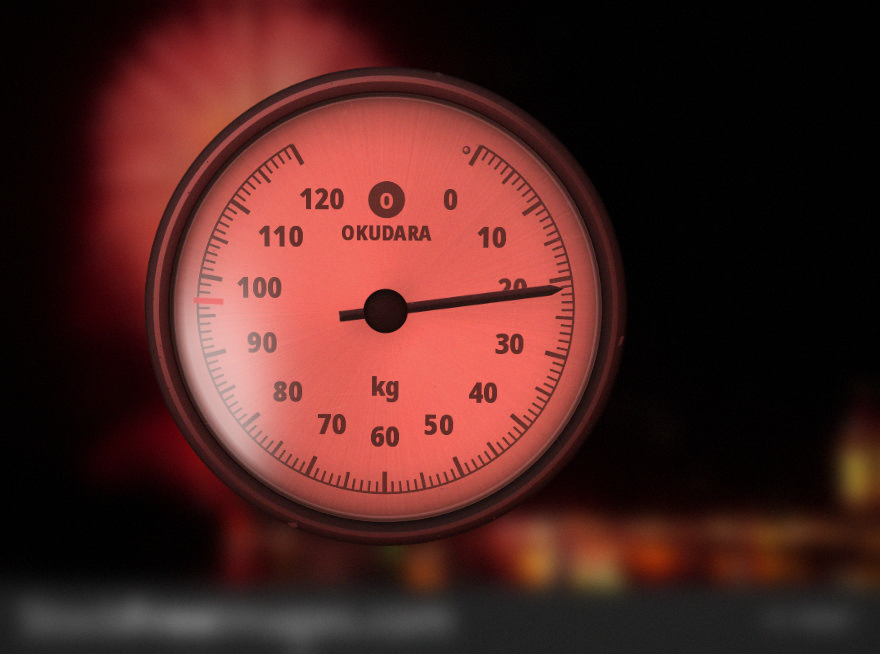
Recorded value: 21,kg
